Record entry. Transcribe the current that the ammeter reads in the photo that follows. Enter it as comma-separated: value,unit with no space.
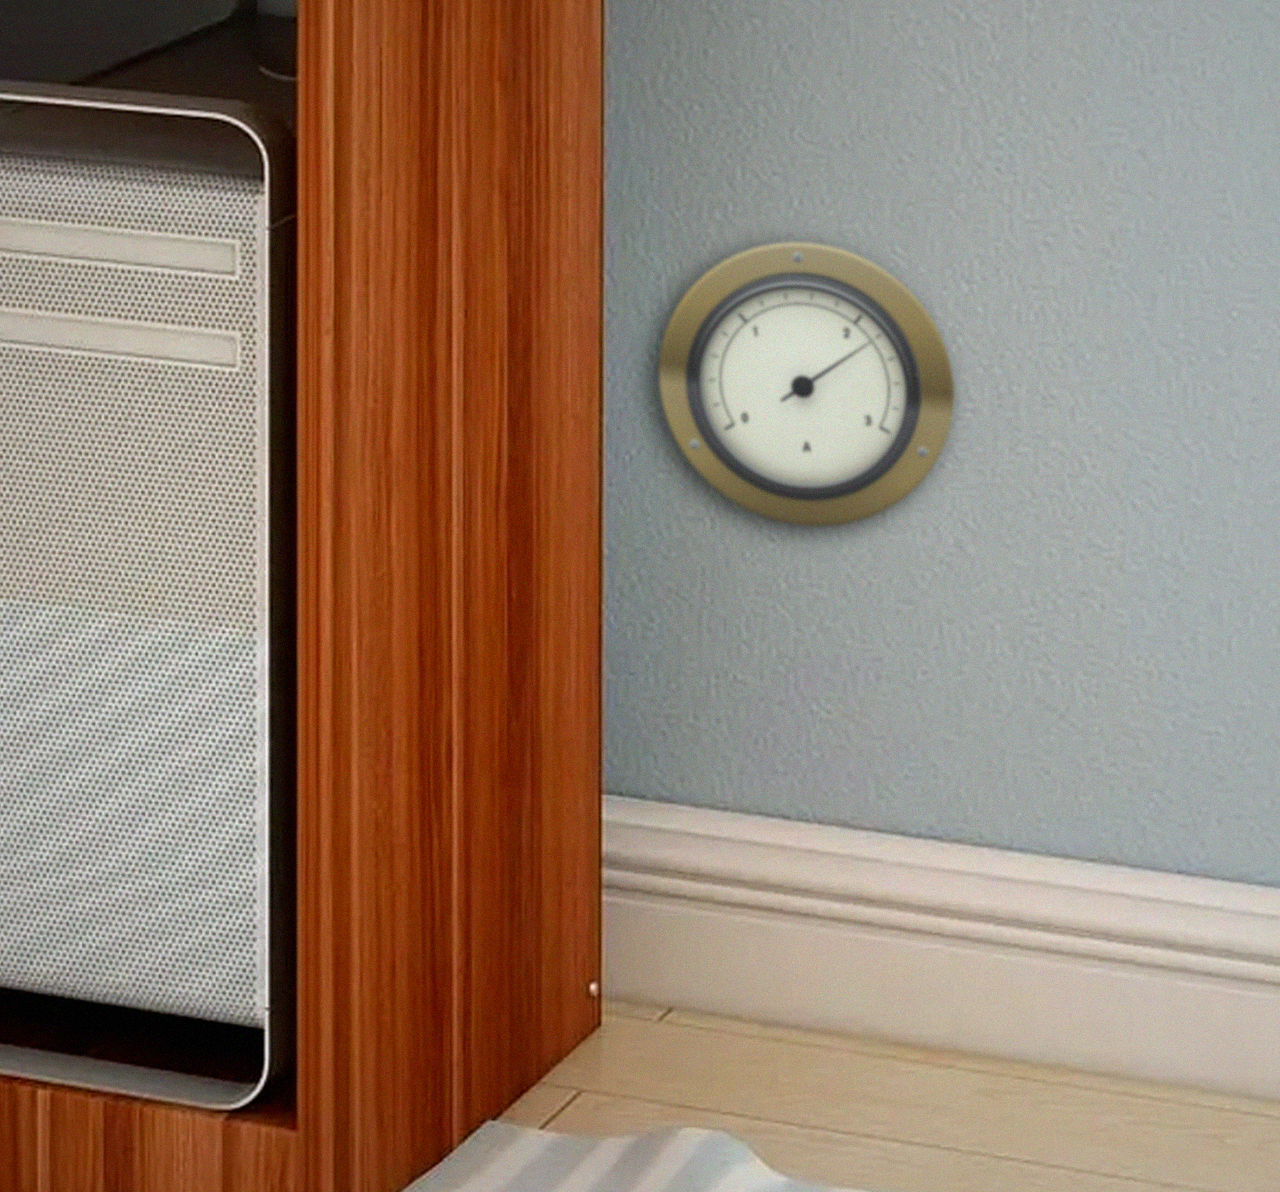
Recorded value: 2.2,A
